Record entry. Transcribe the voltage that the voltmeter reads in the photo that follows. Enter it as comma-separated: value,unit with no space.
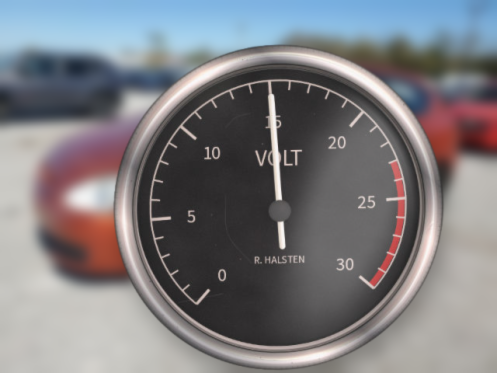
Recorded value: 15,V
